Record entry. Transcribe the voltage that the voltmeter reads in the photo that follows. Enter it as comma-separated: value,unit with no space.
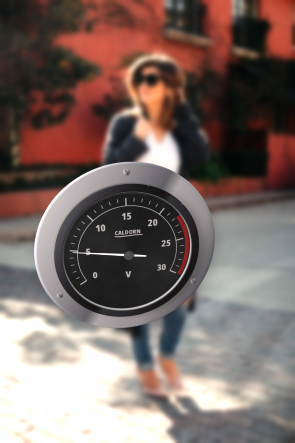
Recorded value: 5,V
